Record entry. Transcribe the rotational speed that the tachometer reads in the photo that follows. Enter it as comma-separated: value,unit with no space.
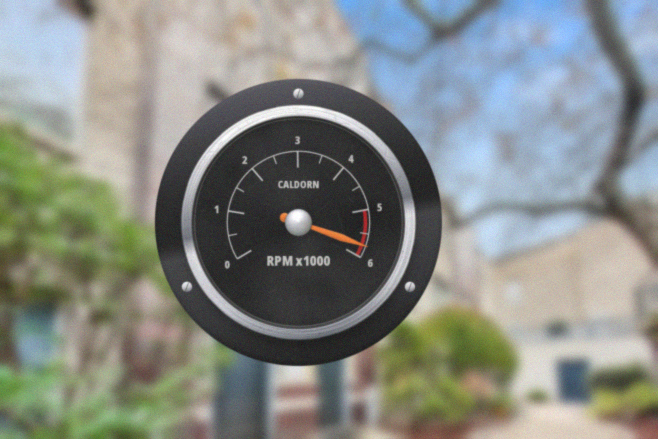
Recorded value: 5750,rpm
